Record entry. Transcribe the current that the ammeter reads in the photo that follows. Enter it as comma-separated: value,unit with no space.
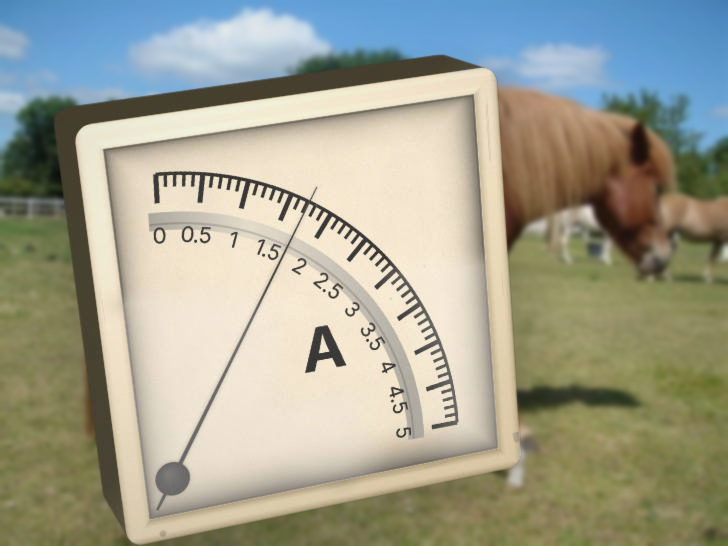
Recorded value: 1.7,A
